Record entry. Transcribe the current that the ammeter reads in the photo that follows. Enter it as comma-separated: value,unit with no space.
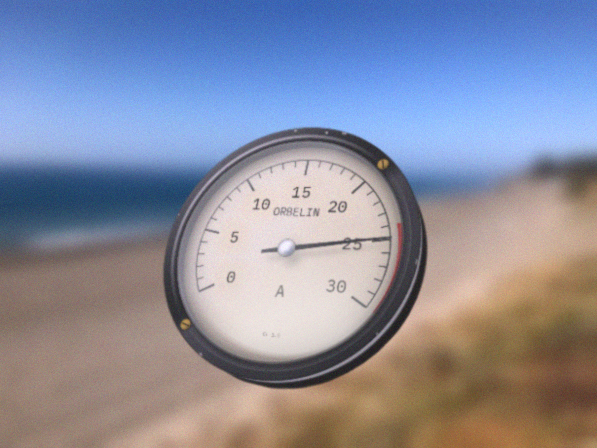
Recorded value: 25,A
